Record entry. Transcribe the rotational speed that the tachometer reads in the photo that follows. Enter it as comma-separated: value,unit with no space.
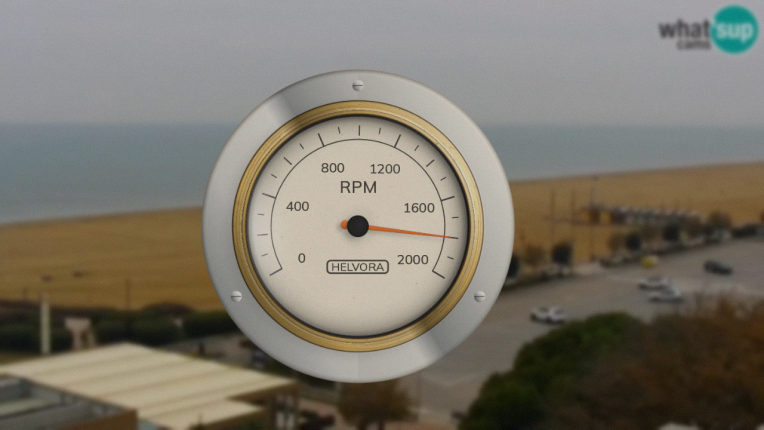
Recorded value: 1800,rpm
